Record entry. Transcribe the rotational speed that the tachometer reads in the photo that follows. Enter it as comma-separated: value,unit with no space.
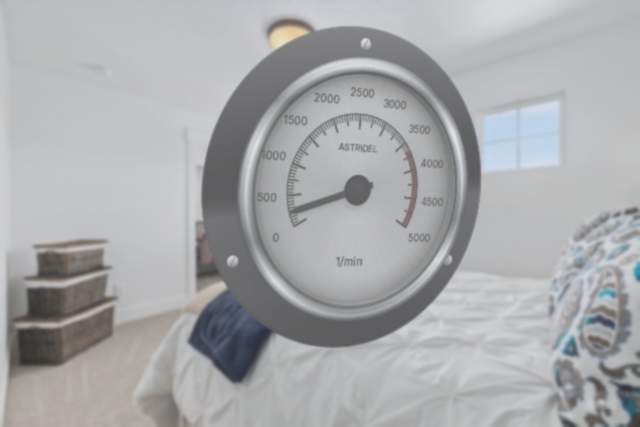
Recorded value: 250,rpm
